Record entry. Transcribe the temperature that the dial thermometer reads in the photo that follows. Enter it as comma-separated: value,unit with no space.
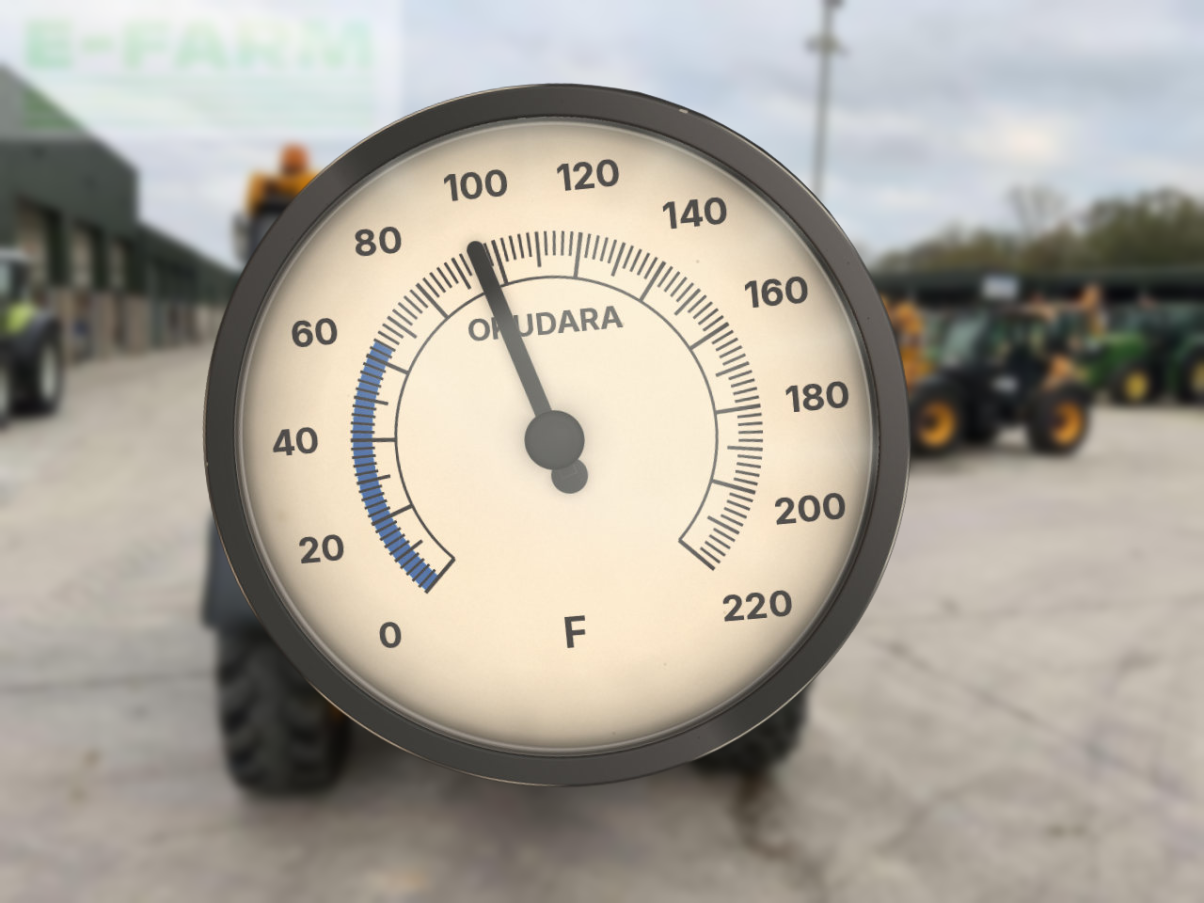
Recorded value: 96,°F
